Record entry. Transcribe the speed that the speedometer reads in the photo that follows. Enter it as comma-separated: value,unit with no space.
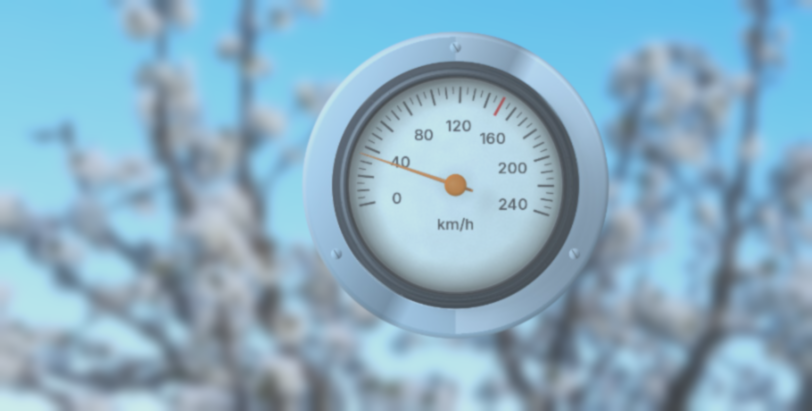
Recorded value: 35,km/h
